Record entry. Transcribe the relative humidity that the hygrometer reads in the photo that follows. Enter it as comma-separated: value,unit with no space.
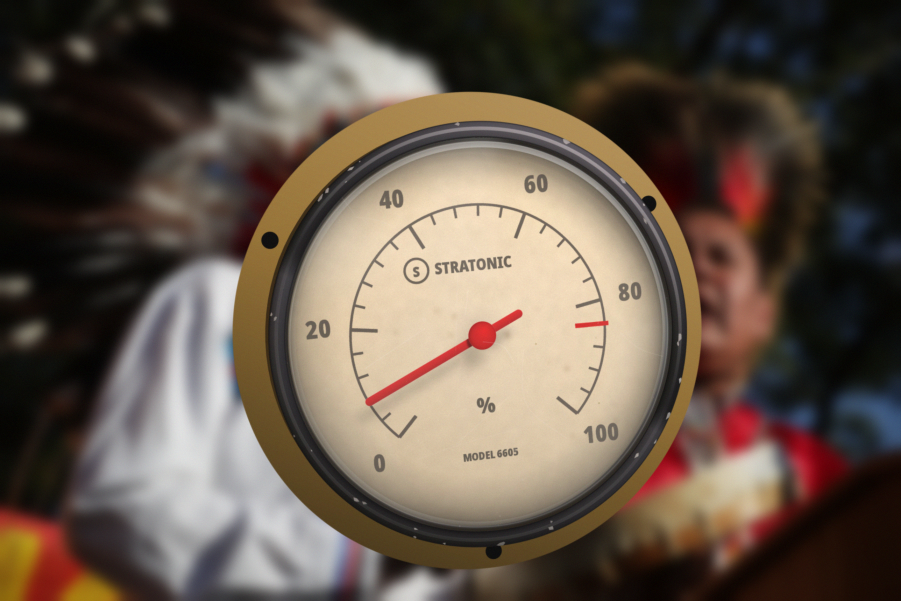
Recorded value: 8,%
